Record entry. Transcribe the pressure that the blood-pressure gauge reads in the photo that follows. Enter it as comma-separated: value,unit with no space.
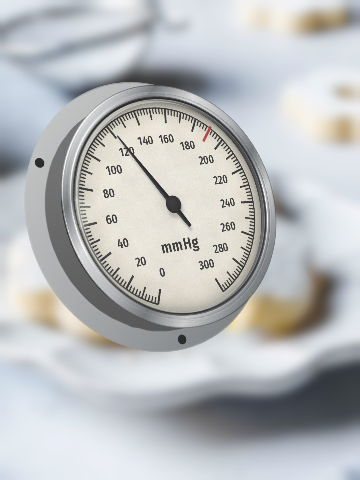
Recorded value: 120,mmHg
